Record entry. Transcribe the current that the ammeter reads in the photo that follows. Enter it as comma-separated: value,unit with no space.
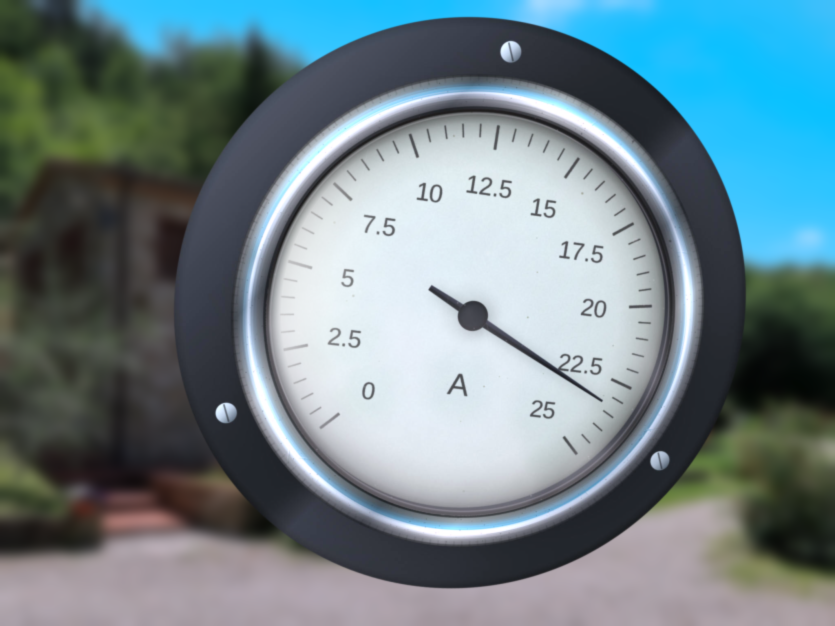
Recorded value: 23.25,A
